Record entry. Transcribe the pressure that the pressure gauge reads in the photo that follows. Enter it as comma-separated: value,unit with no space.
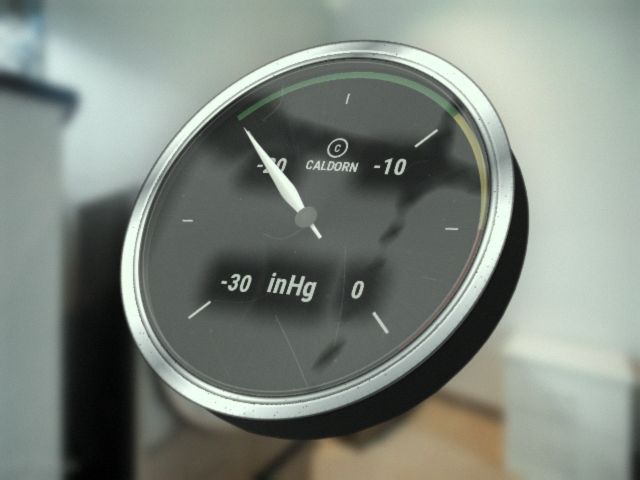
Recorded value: -20,inHg
